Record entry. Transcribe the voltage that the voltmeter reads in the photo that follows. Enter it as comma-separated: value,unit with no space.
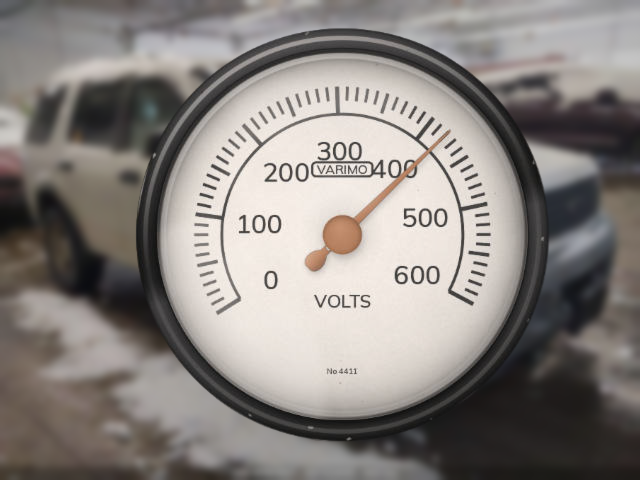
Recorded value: 420,V
